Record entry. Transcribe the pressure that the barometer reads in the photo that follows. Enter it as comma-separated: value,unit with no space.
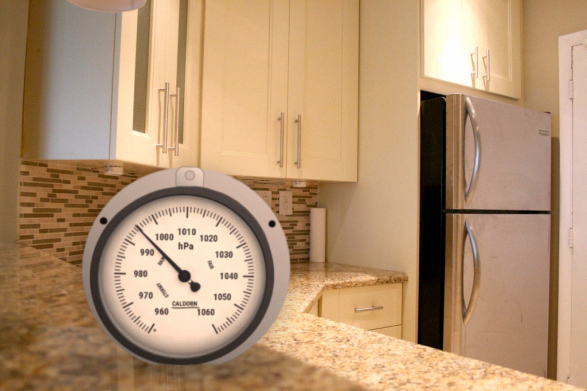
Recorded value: 995,hPa
